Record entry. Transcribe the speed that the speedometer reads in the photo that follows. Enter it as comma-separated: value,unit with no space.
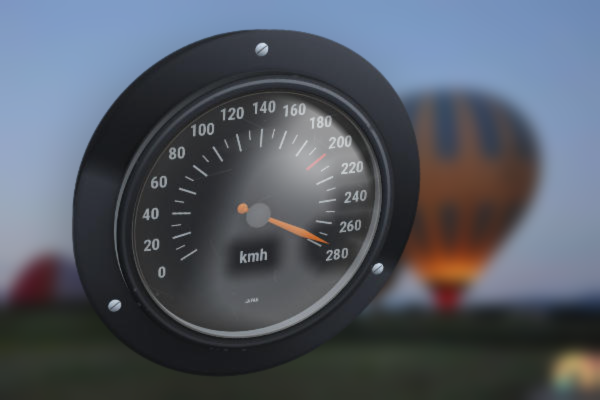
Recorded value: 275,km/h
